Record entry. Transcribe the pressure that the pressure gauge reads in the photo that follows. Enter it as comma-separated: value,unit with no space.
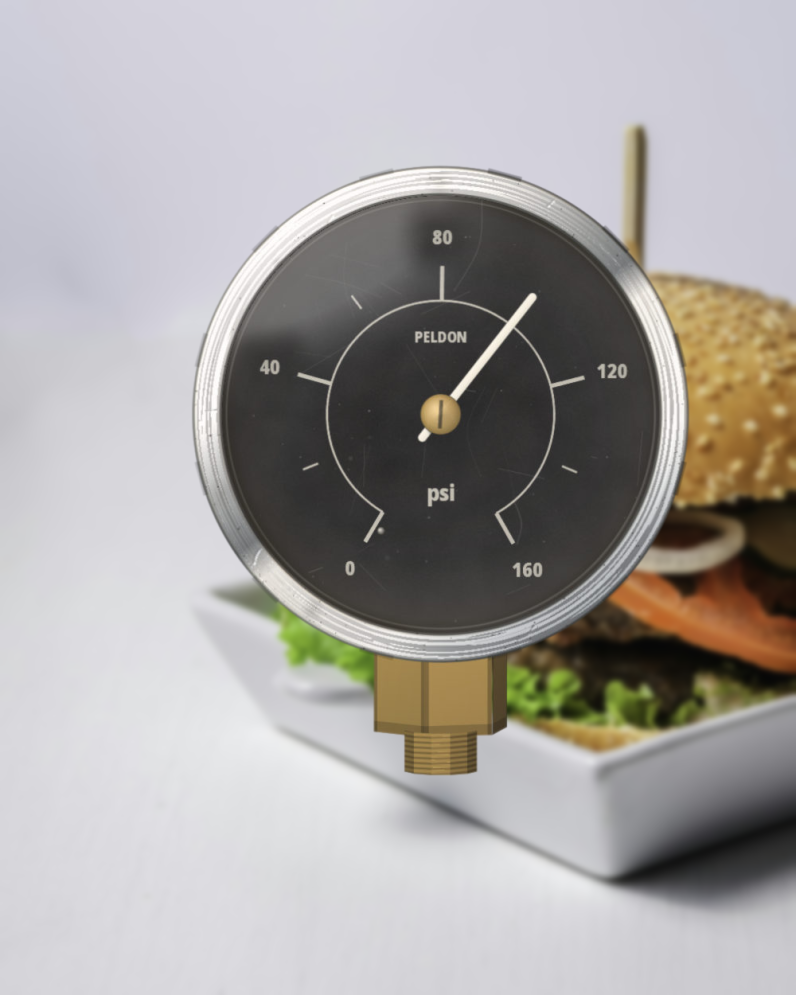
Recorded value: 100,psi
